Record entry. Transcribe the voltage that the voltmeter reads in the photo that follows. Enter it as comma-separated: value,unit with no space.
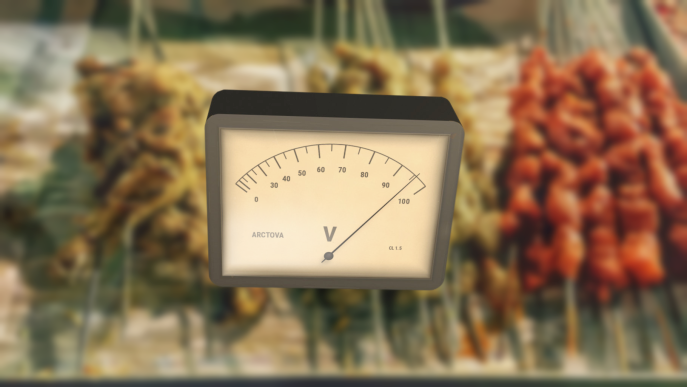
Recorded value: 95,V
